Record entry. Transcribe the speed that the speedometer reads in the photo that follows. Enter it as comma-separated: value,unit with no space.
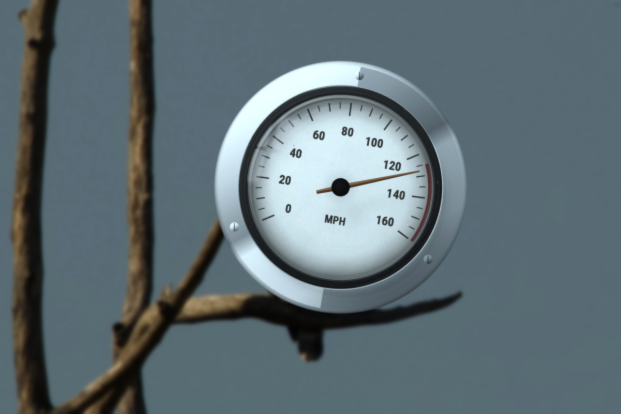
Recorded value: 127.5,mph
